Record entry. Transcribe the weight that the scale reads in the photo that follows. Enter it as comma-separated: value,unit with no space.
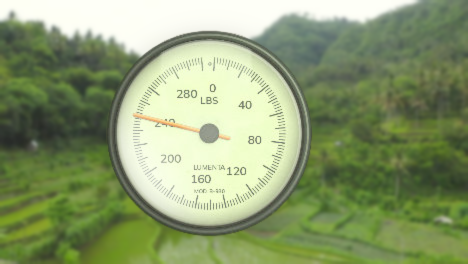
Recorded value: 240,lb
